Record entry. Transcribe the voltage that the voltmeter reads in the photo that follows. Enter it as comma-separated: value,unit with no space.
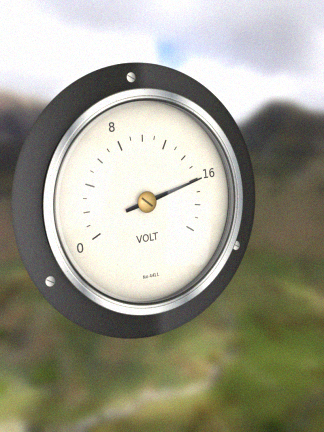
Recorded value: 16,V
